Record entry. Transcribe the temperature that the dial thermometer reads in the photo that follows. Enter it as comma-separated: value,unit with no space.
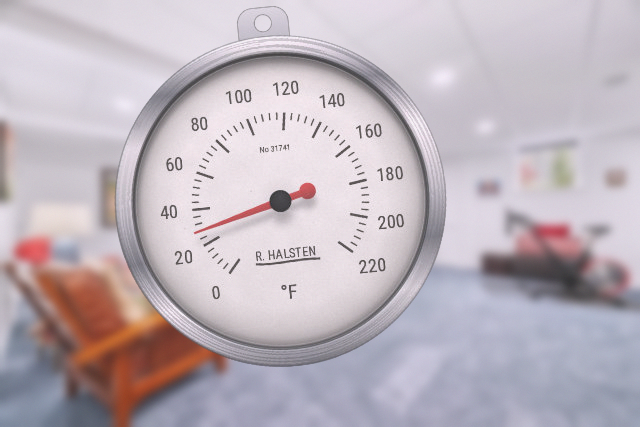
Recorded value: 28,°F
